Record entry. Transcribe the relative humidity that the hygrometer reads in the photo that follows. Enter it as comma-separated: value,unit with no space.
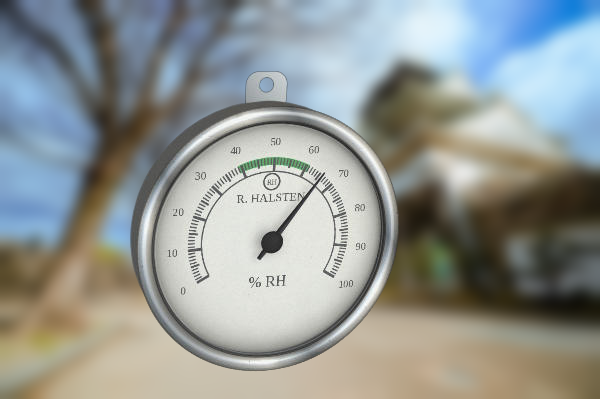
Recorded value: 65,%
